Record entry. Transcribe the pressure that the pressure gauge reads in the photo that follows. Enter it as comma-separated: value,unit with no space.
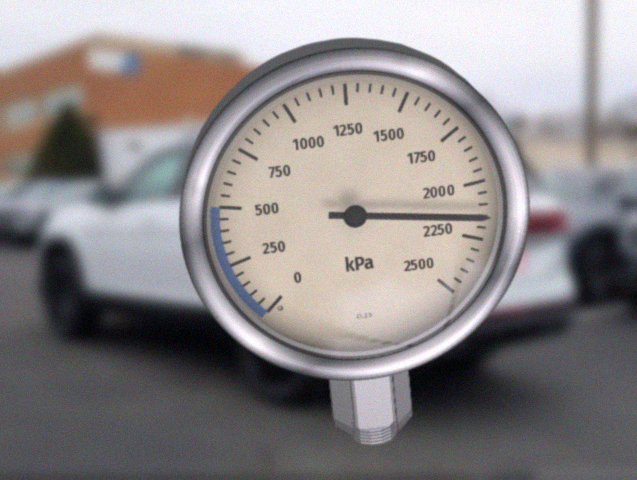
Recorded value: 2150,kPa
